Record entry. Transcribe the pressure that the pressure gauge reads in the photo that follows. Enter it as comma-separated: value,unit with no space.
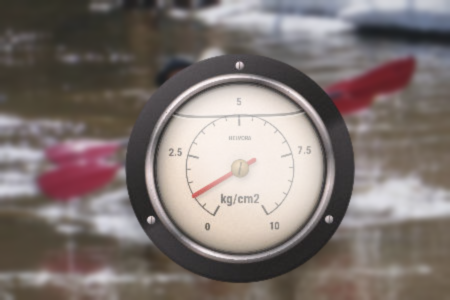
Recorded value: 1,kg/cm²
